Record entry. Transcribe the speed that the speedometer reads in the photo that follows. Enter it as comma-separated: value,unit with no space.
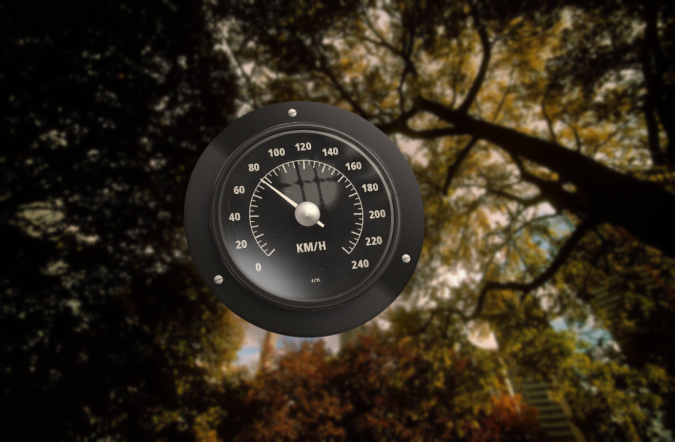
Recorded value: 75,km/h
